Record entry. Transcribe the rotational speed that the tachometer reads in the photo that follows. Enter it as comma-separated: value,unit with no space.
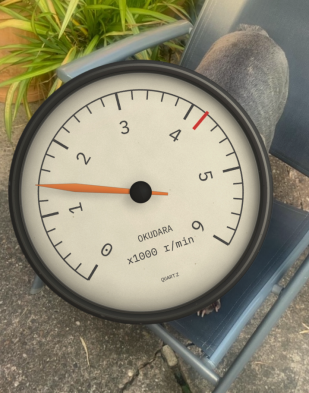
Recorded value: 1400,rpm
